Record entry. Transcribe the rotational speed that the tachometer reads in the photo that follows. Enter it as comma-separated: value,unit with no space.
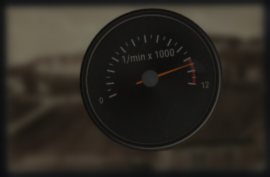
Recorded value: 10500,rpm
